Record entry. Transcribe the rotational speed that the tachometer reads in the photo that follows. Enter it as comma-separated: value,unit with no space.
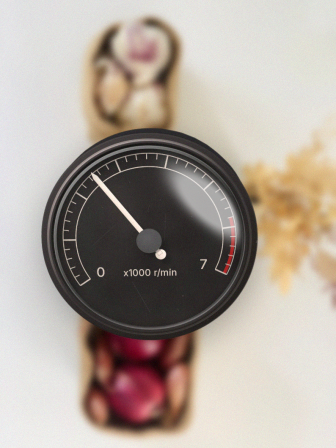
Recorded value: 2500,rpm
